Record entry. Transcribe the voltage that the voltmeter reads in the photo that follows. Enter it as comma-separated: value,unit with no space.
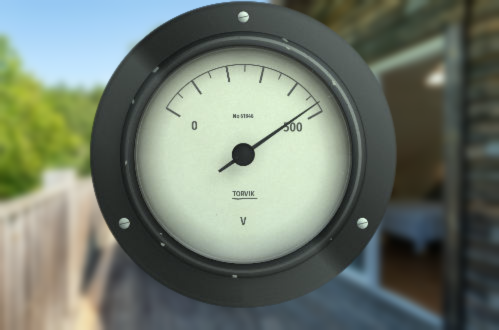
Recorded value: 475,V
